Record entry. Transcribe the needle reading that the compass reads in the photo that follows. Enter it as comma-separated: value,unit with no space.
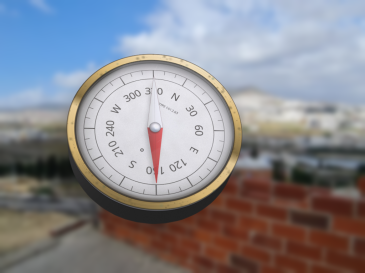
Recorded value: 150,°
